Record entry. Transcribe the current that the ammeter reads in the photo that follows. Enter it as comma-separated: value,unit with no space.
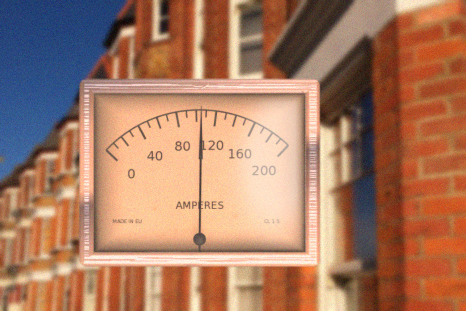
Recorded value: 105,A
